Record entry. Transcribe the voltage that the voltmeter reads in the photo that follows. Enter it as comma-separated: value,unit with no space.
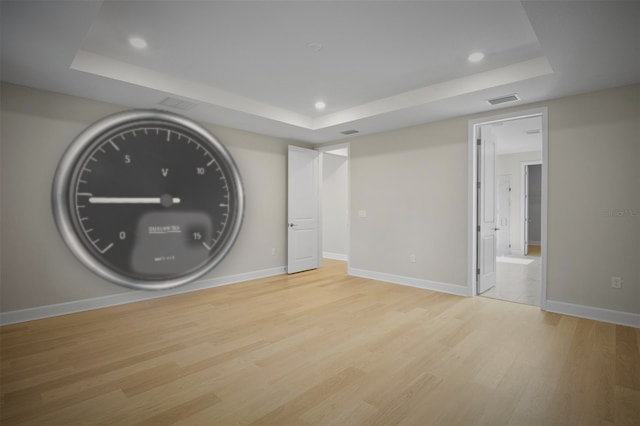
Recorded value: 2.25,V
